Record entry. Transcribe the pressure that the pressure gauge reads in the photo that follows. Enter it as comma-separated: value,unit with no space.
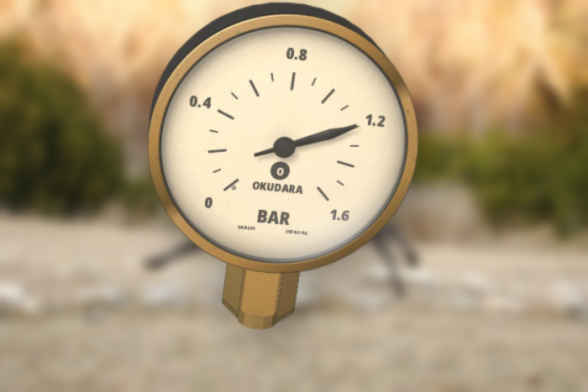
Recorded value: 1.2,bar
